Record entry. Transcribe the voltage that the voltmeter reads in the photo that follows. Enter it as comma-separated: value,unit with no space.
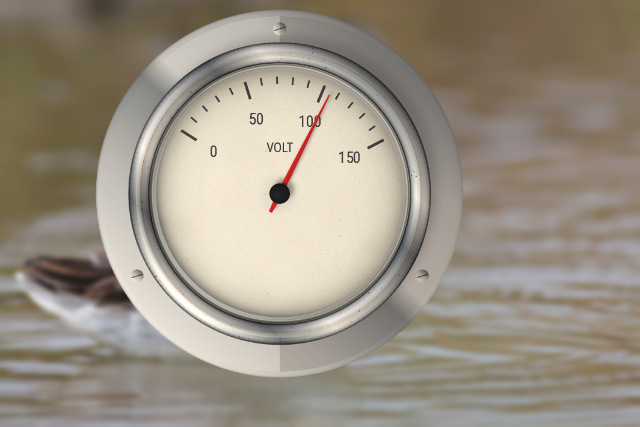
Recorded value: 105,V
